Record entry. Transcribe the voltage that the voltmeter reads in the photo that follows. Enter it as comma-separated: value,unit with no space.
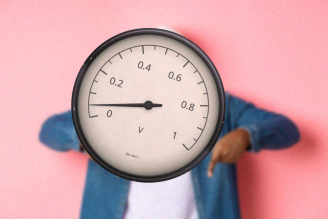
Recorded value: 0.05,V
